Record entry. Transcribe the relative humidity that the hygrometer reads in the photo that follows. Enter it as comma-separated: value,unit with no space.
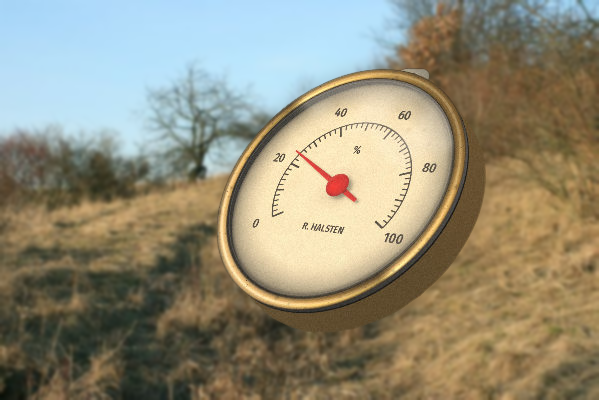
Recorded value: 24,%
